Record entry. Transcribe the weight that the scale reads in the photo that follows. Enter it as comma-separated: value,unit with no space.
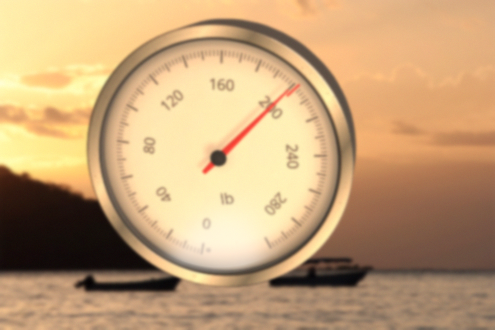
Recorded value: 200,lb
